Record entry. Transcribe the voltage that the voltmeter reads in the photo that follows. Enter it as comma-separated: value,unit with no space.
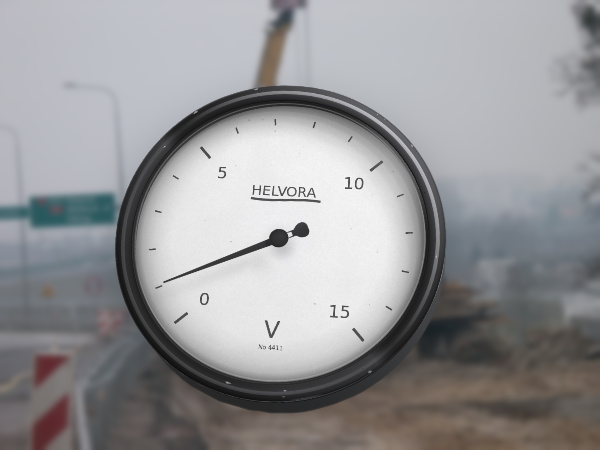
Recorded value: 1,V
